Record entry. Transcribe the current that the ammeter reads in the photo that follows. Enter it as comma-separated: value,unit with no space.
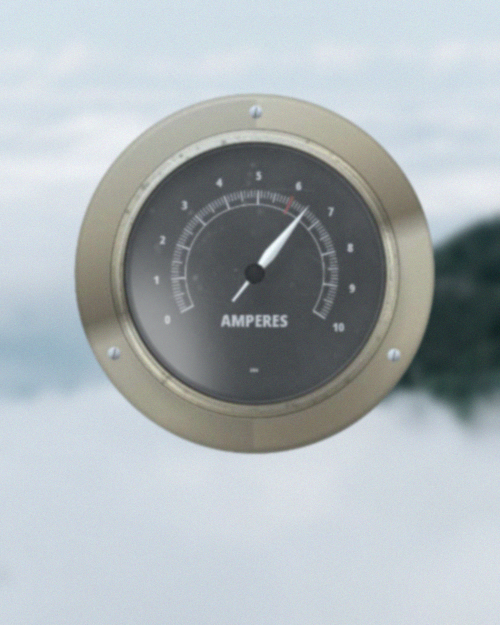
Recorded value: 6.5,A
